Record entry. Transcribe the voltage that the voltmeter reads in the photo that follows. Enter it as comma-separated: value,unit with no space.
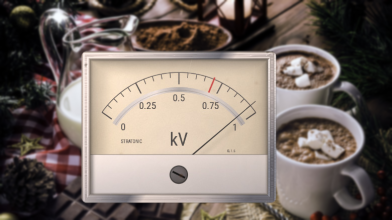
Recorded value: 0.95,kV
